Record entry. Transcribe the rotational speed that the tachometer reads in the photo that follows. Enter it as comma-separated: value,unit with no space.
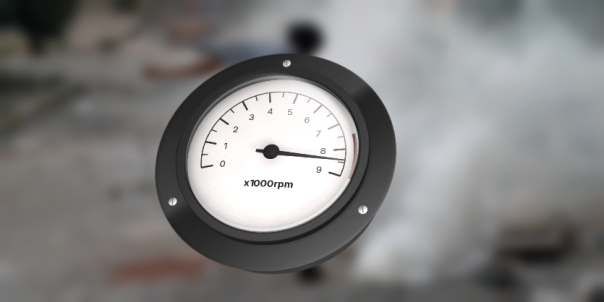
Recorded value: 8500,rpm
